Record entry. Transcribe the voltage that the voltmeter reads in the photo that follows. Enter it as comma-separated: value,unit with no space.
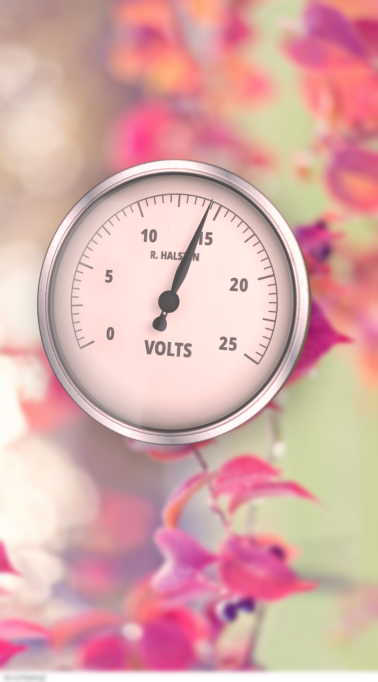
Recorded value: 14.5,V
